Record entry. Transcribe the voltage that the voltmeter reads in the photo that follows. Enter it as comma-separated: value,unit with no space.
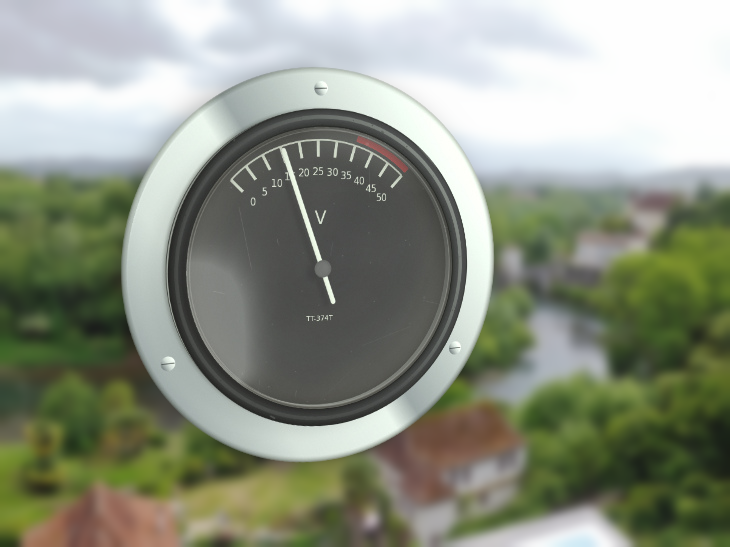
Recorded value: 15,V
